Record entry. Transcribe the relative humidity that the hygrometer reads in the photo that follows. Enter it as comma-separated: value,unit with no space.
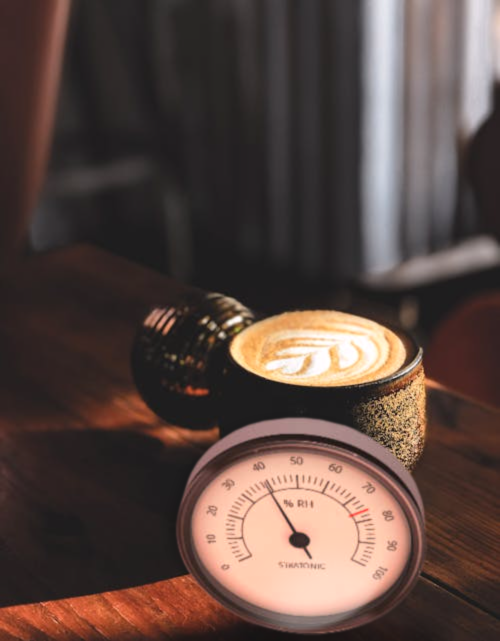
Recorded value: 40,%
